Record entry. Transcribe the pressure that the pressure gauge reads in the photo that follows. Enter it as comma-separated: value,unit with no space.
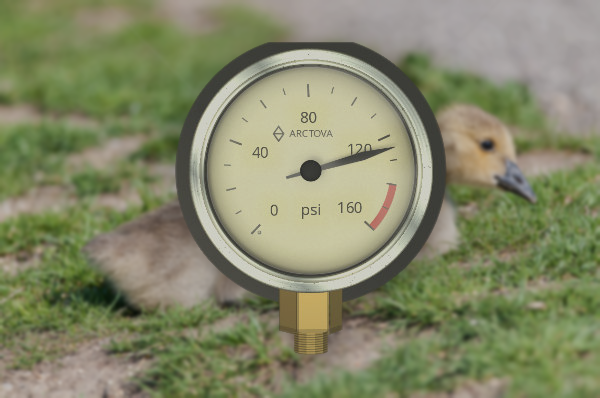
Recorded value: 125,psi
